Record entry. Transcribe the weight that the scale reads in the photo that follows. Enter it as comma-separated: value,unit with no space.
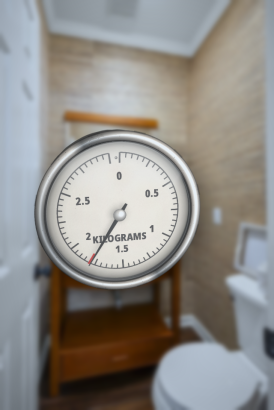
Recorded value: 1.8,kg
